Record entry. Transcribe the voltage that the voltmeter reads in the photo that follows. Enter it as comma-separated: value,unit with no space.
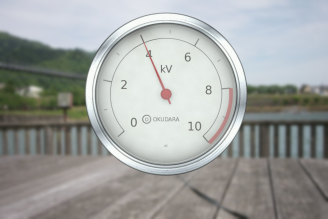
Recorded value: 4,kV
